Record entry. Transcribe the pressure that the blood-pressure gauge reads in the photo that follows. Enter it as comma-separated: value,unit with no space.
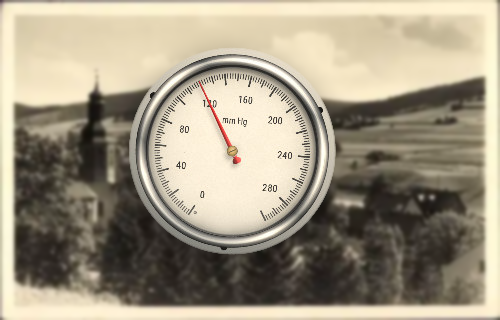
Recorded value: 120,mmHg
